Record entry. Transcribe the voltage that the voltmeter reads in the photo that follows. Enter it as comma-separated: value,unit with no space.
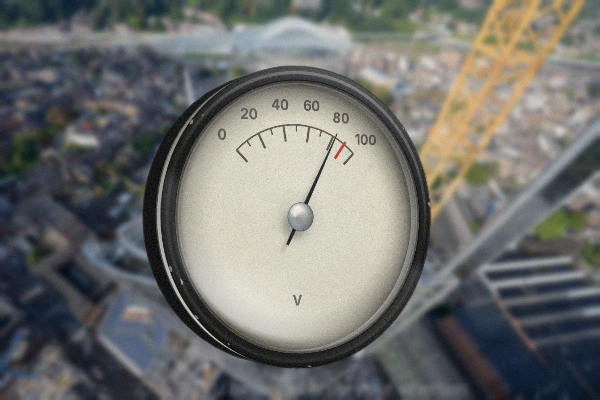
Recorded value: 80,V
